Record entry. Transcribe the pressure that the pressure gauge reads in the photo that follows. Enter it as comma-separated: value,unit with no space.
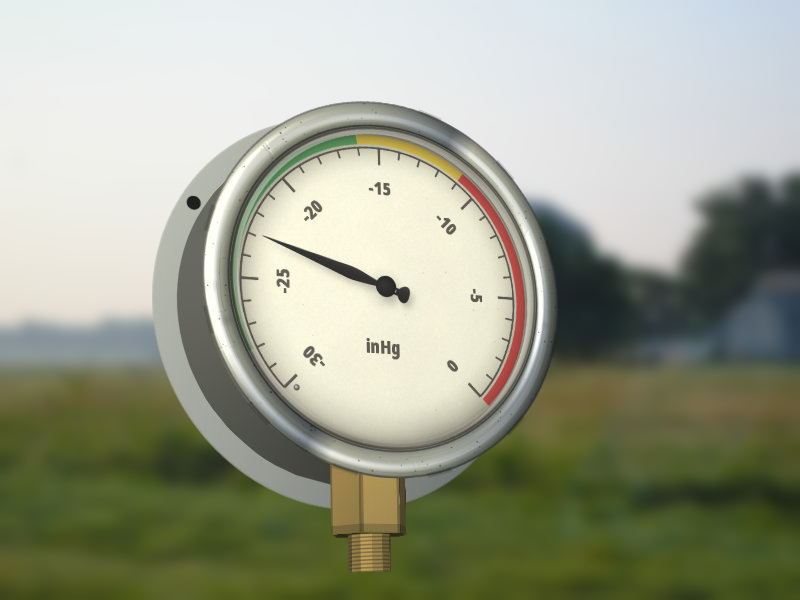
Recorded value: -23,inHg
